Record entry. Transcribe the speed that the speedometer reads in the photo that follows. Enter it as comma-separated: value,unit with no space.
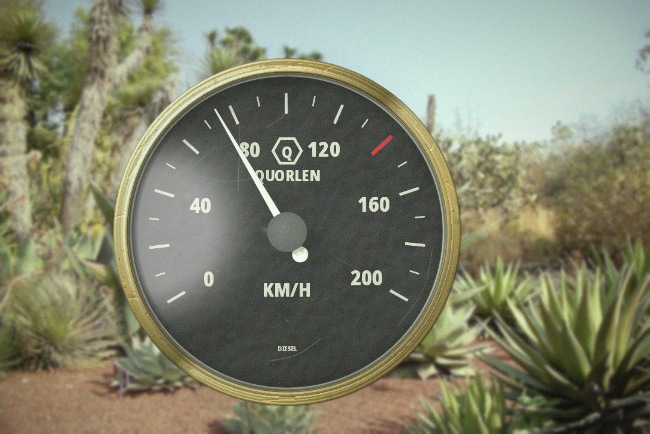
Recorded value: 75,km/h
